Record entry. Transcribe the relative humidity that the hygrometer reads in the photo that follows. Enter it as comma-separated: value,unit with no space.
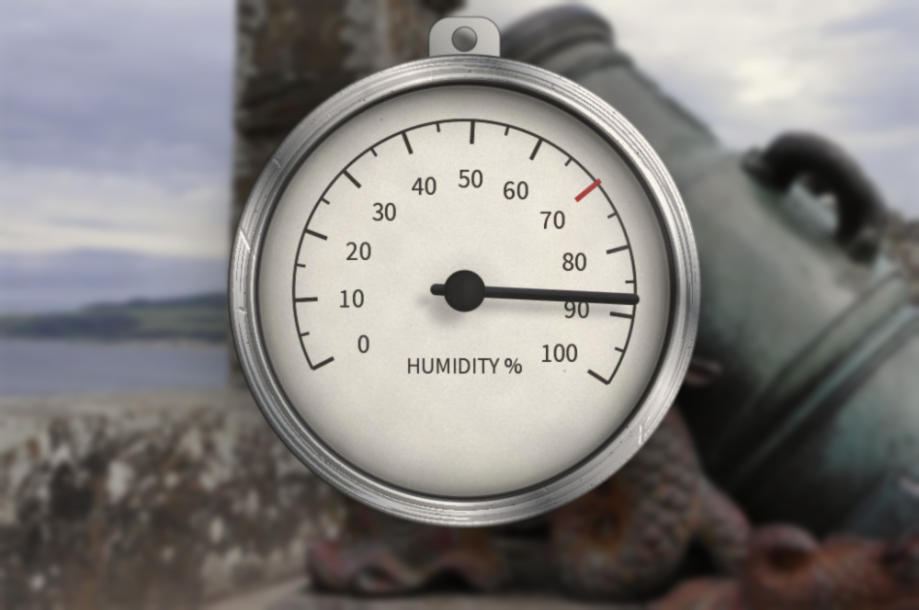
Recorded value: 87.5,%
